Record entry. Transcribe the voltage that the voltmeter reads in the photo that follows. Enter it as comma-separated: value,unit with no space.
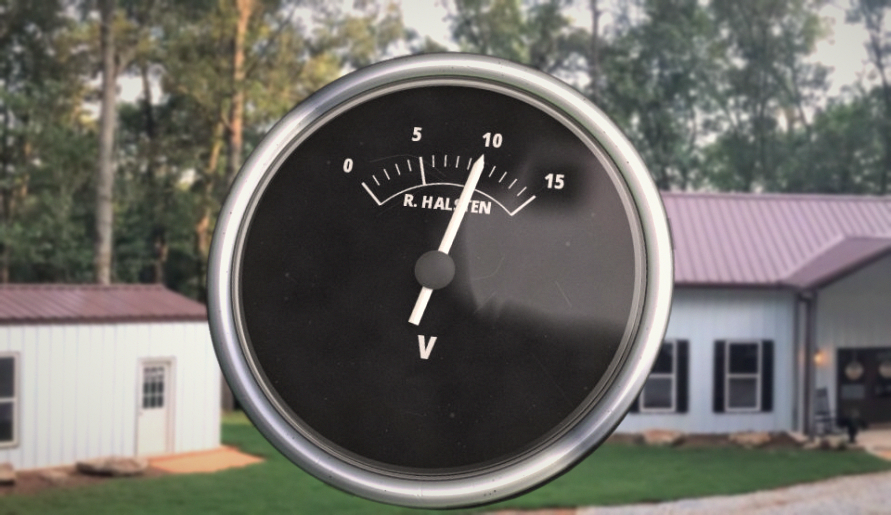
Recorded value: 10,V
